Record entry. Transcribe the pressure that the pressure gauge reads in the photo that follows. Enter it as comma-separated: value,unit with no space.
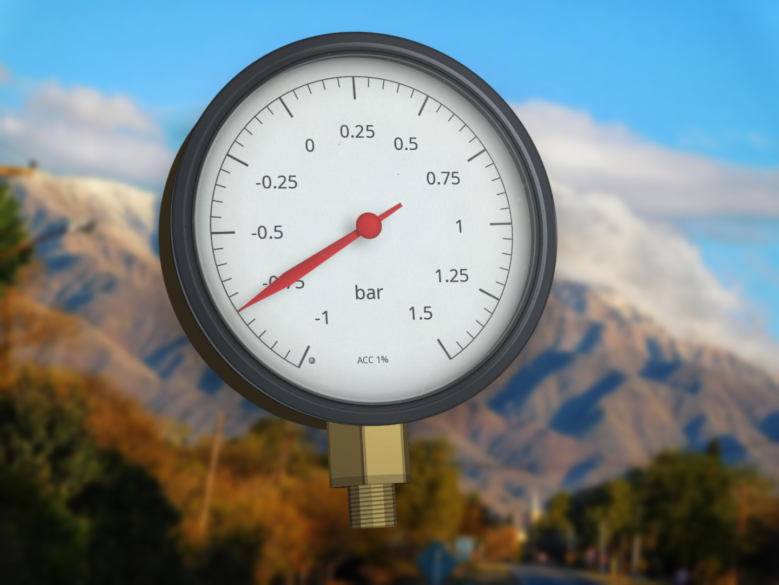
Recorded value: -0.75,bar
